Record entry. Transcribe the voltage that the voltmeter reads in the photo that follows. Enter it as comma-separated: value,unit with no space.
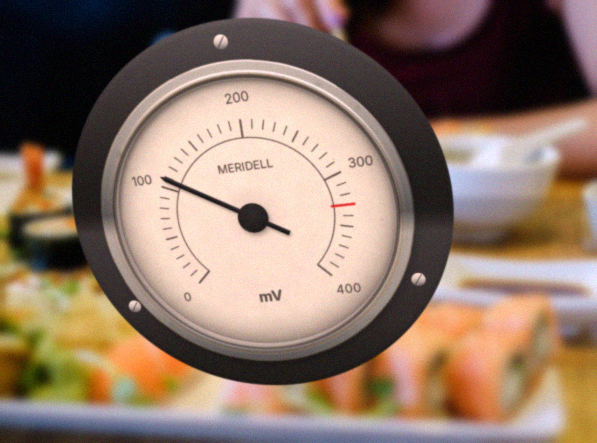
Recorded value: 110,mV
